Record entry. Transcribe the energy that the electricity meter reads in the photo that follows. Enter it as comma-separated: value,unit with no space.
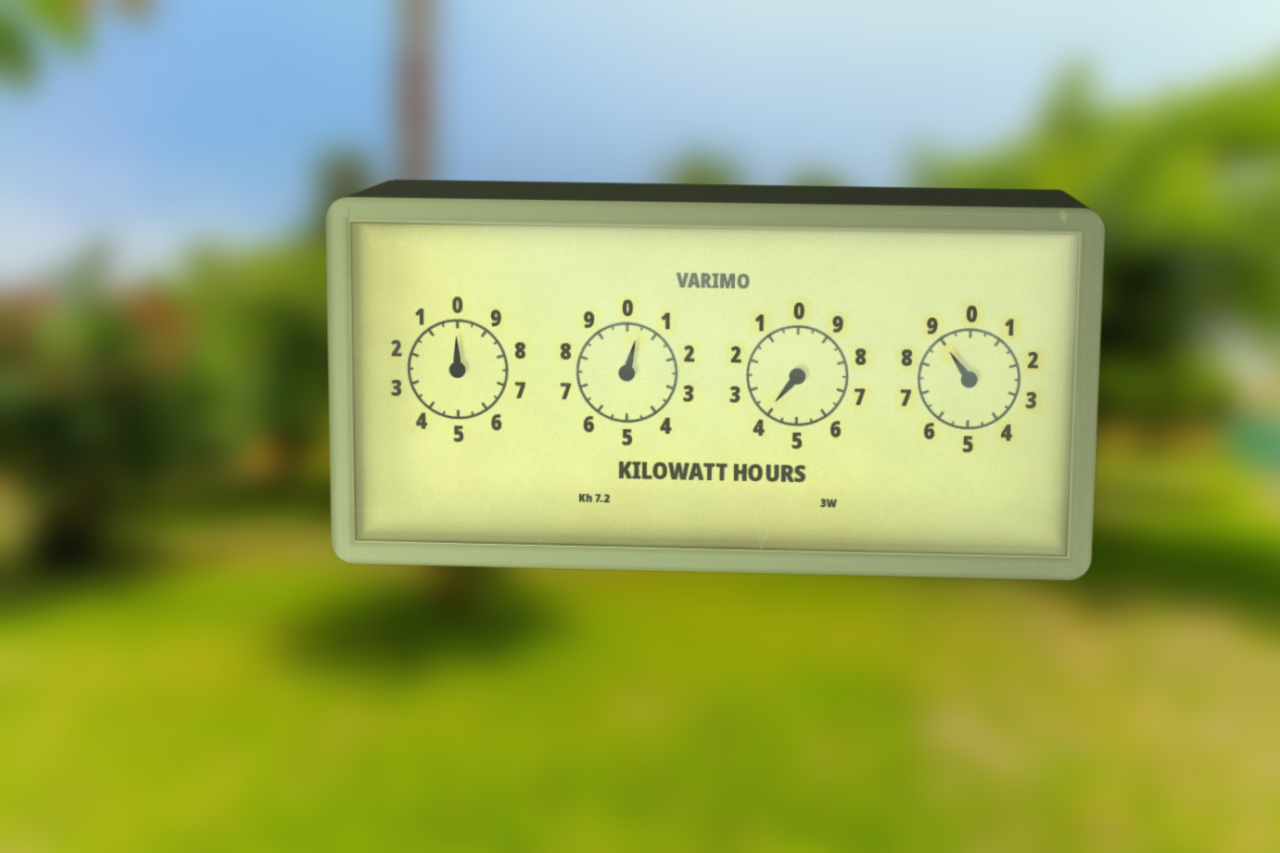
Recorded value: 39,kWh
